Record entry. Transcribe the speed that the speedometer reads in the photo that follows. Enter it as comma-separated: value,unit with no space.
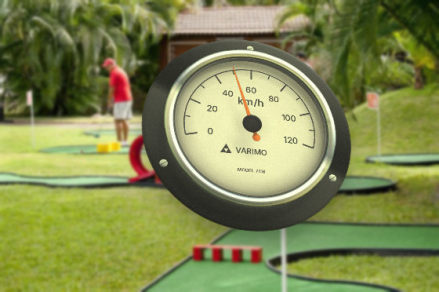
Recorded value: 50,km/h
